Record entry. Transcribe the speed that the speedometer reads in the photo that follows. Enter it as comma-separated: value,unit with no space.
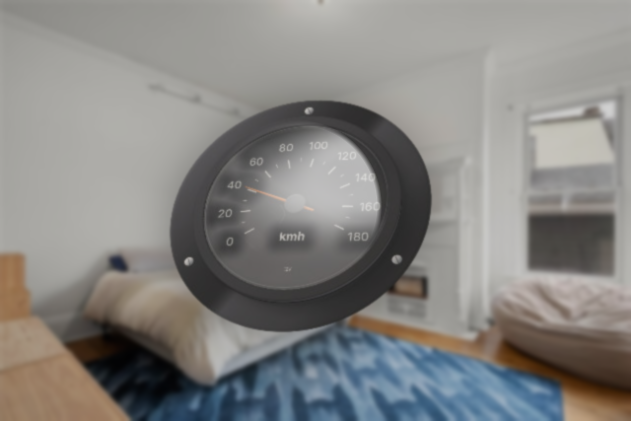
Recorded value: 40,km/h
